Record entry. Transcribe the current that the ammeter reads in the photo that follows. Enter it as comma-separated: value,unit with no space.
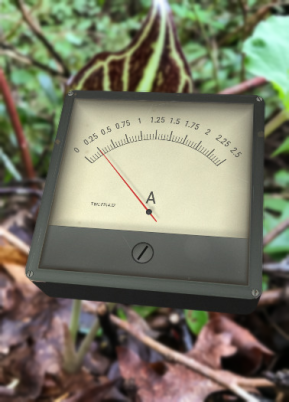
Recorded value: 0.25,A
